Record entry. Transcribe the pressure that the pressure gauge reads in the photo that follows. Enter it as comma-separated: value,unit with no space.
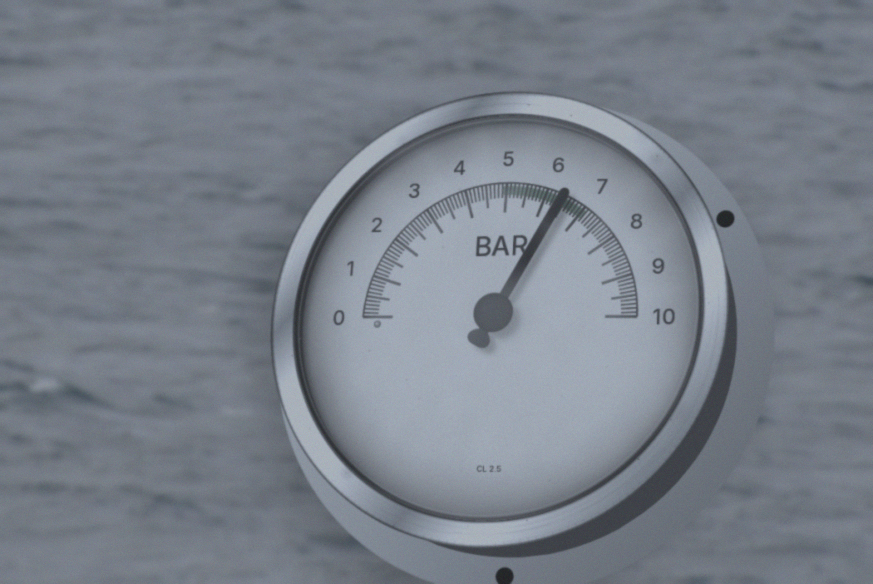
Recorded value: 6.5,bar
